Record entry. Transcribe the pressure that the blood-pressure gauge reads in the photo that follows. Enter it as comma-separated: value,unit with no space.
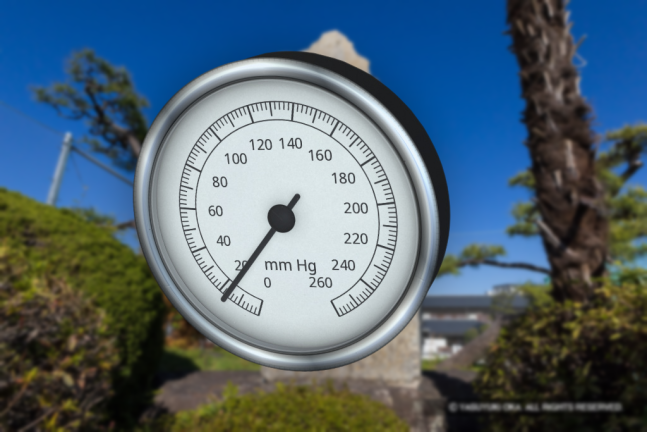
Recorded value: 16,mmHg
